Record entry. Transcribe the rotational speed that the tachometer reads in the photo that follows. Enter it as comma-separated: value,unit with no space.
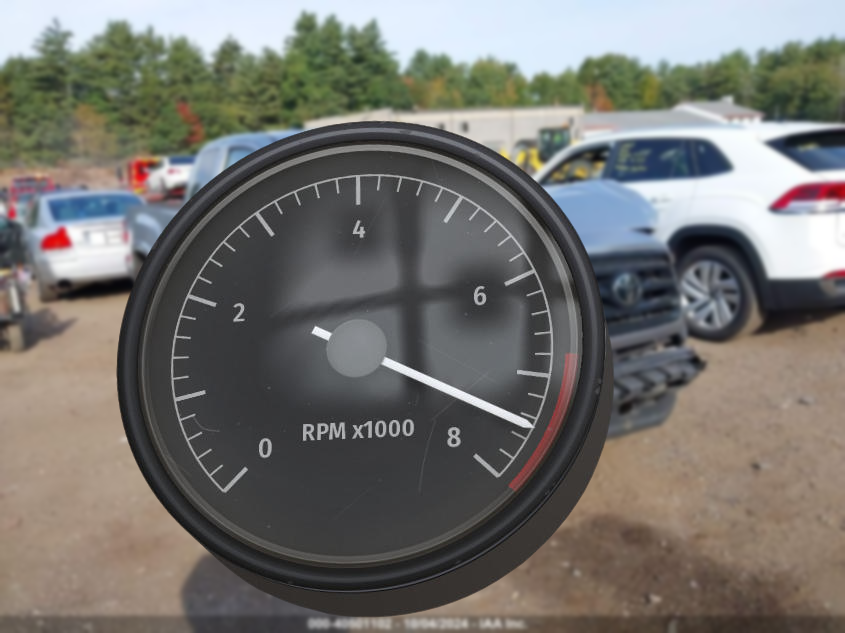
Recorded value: 7500,rpm
